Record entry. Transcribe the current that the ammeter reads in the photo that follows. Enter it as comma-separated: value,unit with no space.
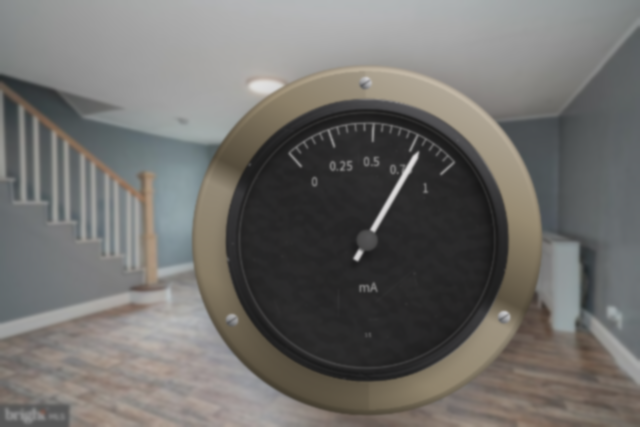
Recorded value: 0.8,mA
